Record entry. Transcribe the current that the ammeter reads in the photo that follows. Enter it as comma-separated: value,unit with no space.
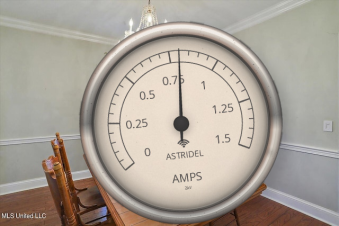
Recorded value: 0.8,A
